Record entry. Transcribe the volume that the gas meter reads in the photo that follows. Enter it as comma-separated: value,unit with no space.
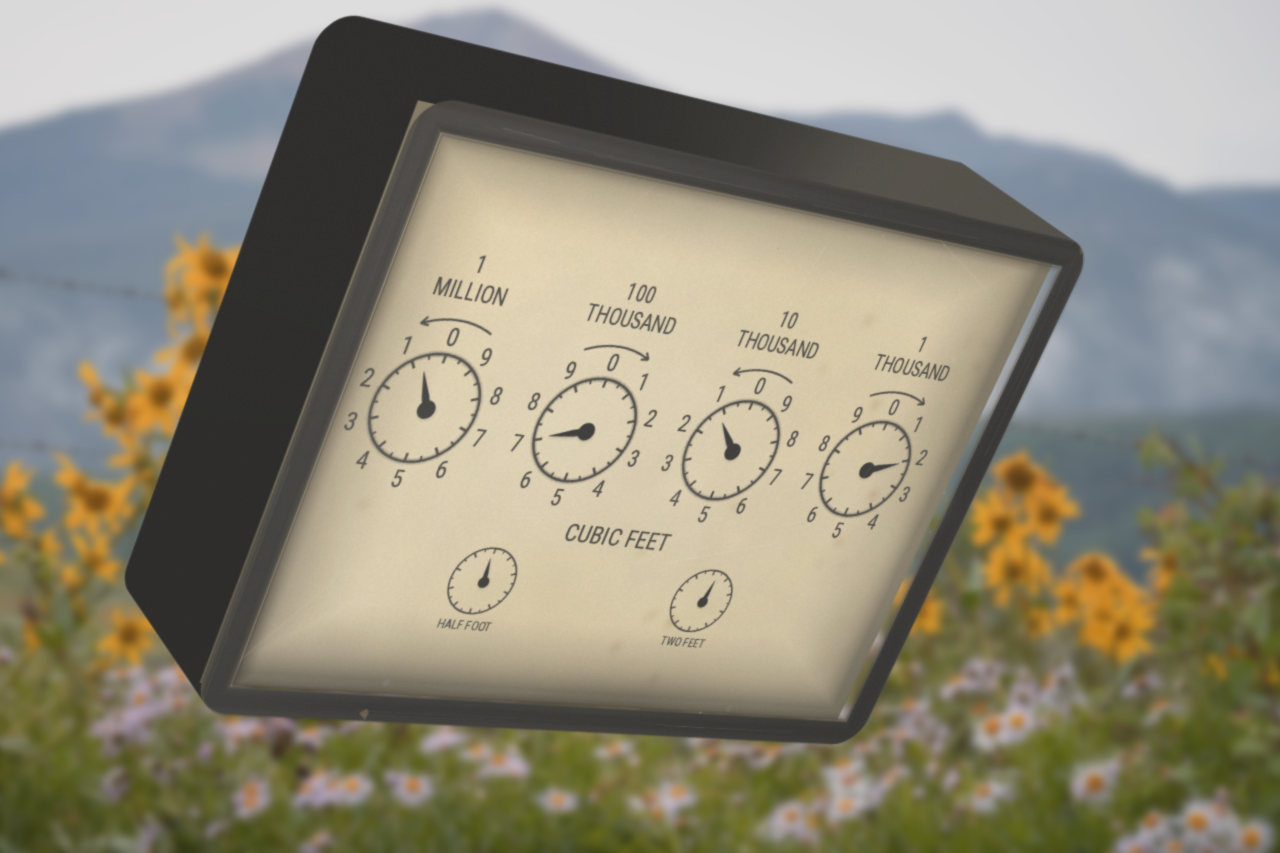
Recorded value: 71200,ft³
